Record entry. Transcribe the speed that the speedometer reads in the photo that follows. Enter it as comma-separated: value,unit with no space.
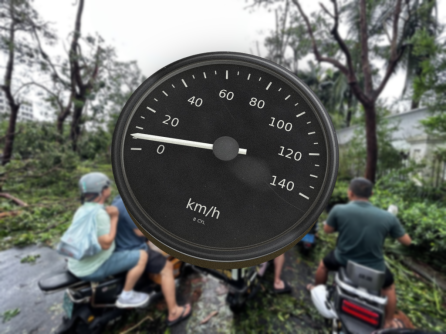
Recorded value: 5,km/h
